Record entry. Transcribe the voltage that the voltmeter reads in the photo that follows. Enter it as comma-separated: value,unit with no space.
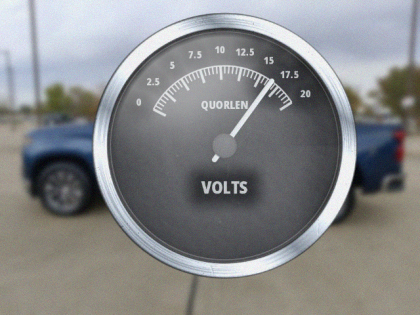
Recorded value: 16.5,V
